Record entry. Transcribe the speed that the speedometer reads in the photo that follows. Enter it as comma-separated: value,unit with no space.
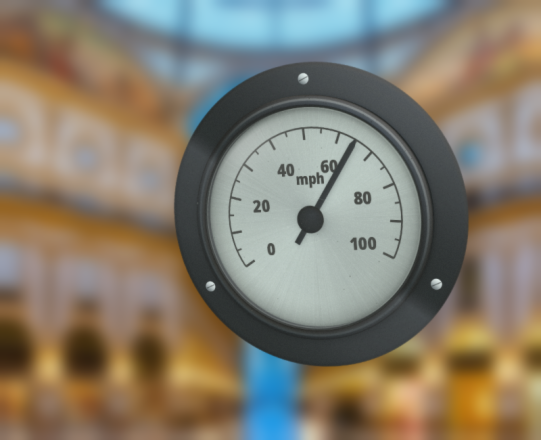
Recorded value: 65,mph
